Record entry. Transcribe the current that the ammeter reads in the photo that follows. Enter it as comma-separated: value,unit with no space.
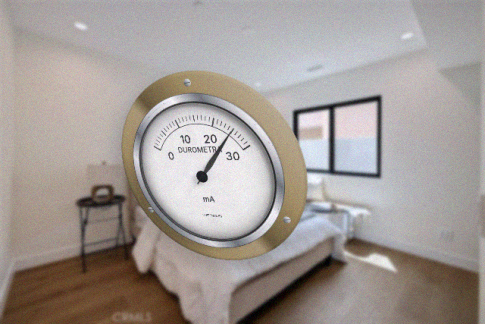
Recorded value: 25,mA
